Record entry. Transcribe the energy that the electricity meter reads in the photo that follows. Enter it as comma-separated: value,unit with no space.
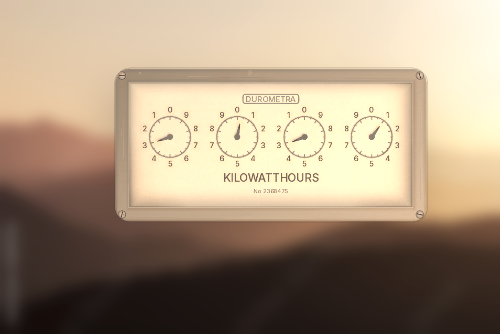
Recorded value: 3031,kWh
